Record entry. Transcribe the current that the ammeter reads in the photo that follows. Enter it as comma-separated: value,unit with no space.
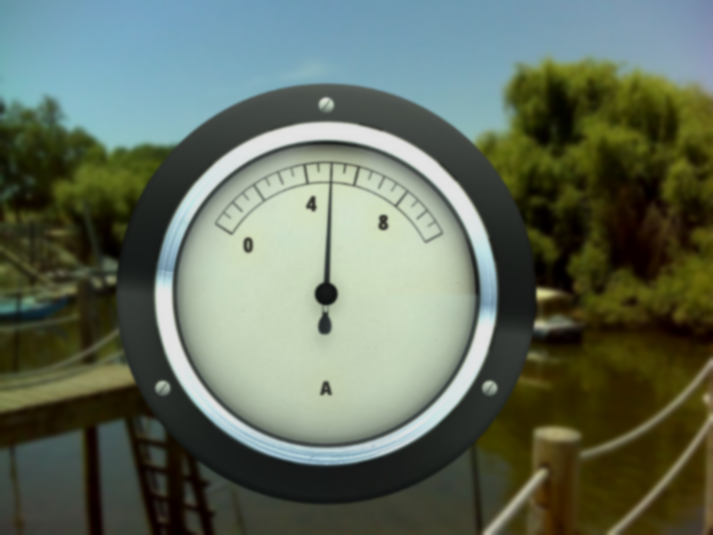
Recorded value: 5,A
